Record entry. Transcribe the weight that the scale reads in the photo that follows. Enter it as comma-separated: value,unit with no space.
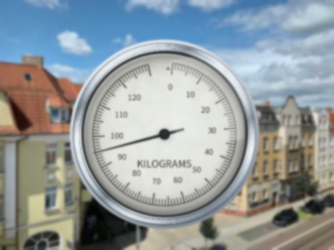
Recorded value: 95,kg
